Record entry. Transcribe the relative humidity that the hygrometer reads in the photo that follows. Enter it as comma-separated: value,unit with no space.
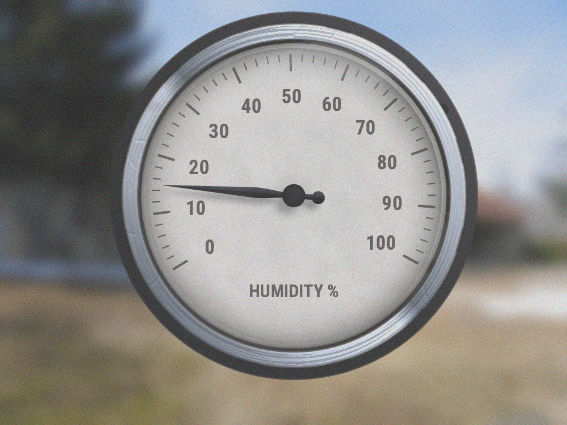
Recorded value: 15,%
